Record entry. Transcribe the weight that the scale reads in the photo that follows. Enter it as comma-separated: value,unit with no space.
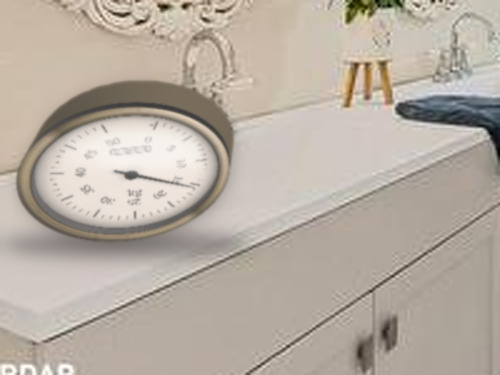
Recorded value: 15,kg
